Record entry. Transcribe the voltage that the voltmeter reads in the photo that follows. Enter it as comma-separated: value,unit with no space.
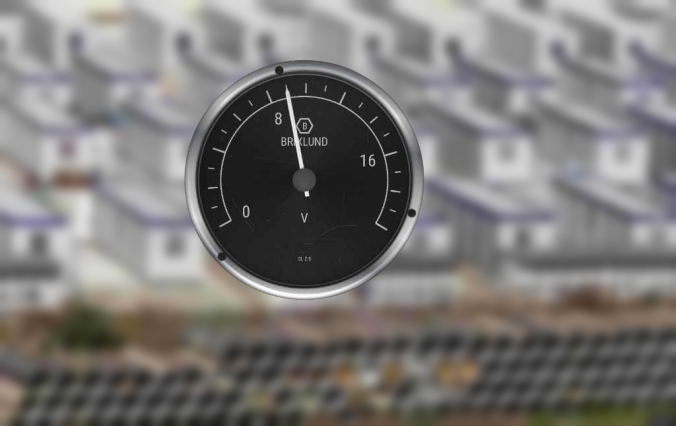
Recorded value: 9,V
